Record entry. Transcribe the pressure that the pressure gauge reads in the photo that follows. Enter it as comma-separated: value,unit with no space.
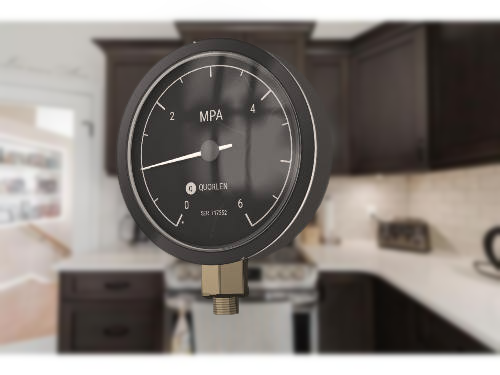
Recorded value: 1,MPa
